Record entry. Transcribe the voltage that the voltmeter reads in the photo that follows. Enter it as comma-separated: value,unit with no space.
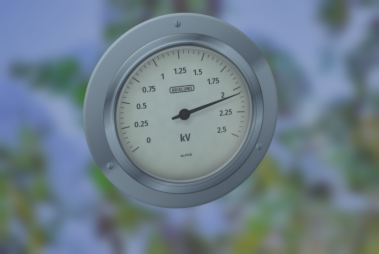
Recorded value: 2.05,kV
